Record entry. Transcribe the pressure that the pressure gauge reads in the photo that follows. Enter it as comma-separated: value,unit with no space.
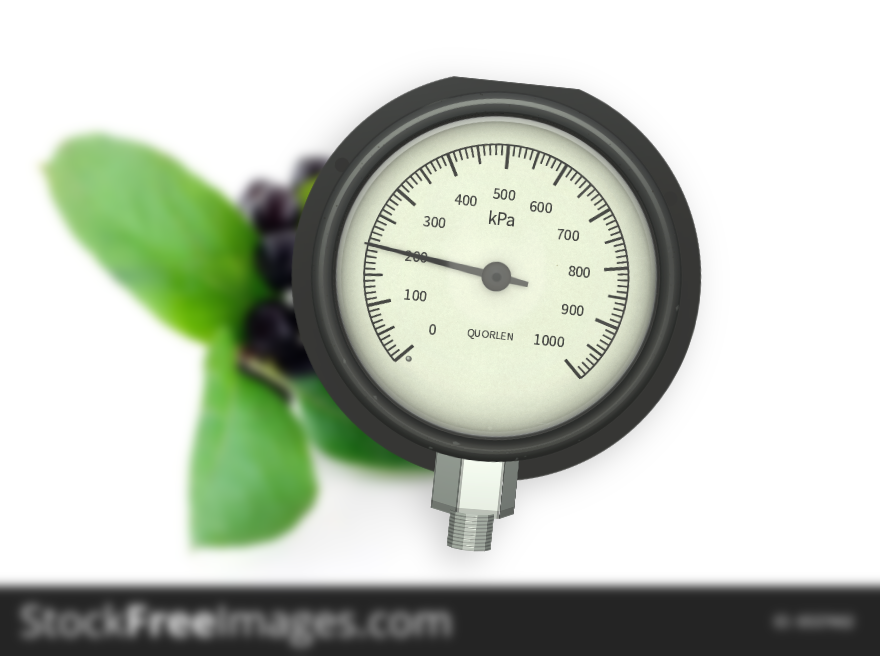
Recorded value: 200,kPa
